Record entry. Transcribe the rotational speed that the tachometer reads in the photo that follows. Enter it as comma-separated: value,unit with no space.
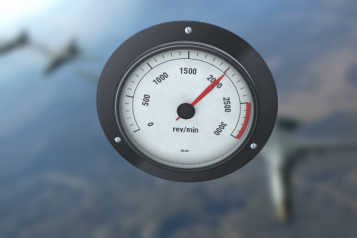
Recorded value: 2000,rpm
